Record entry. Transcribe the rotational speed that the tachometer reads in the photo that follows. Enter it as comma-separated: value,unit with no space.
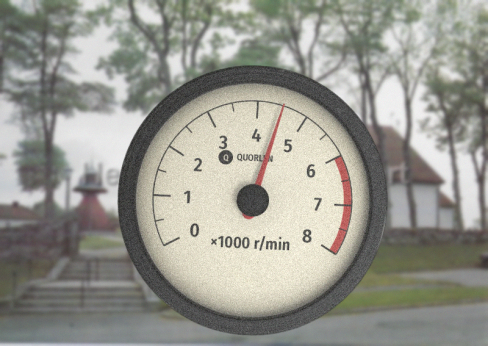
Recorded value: 4500,rpm
